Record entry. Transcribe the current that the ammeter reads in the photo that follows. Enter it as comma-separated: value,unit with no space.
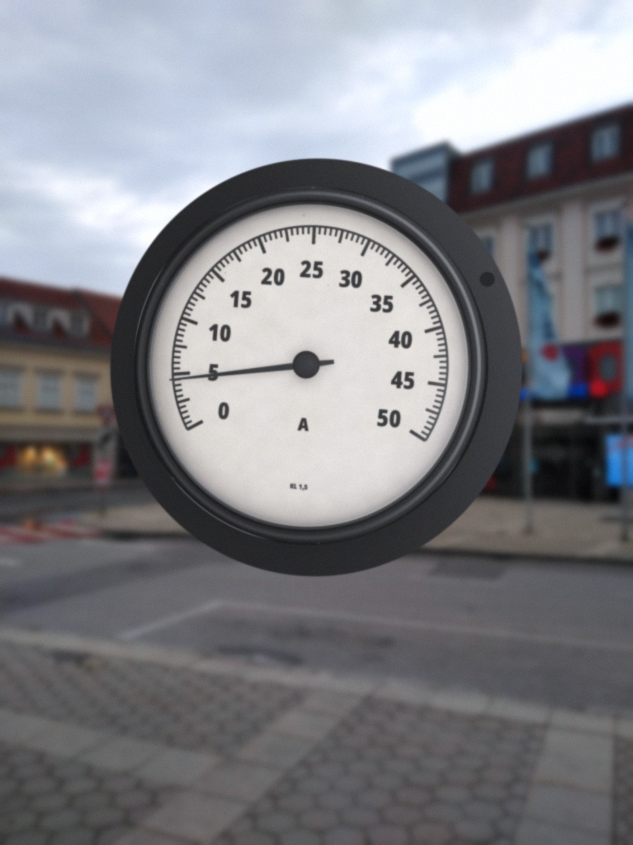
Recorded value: 4.5,A
